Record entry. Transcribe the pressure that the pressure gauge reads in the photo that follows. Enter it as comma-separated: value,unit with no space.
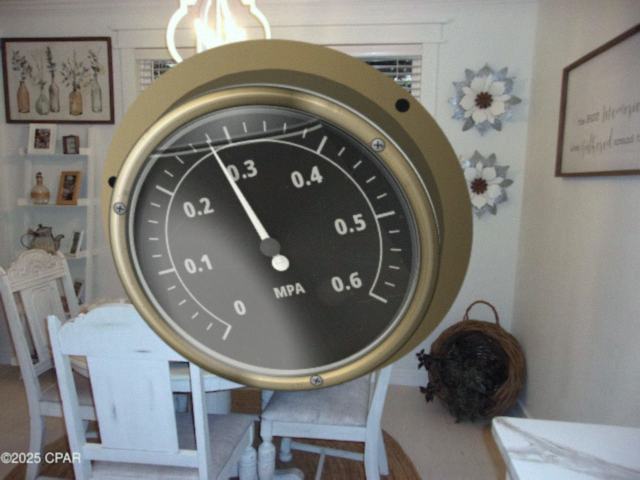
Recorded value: 0.28,MPa
